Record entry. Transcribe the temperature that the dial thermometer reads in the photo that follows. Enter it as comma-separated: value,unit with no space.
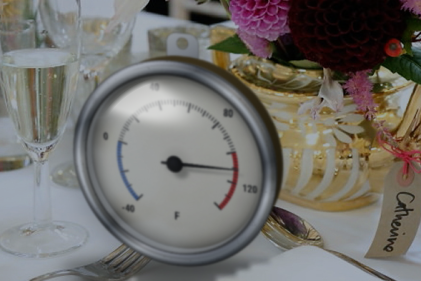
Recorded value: 110,°F
